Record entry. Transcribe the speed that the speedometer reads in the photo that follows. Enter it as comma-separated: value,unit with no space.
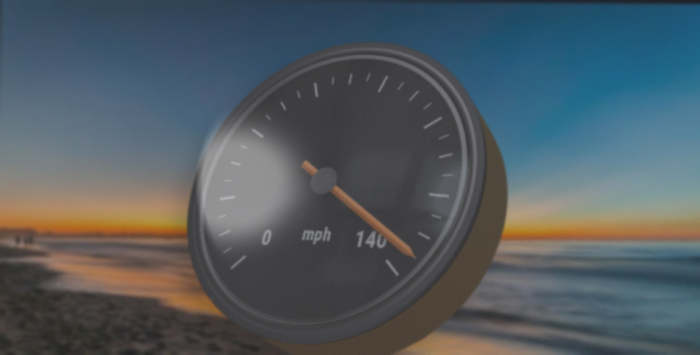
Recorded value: 135,mph
